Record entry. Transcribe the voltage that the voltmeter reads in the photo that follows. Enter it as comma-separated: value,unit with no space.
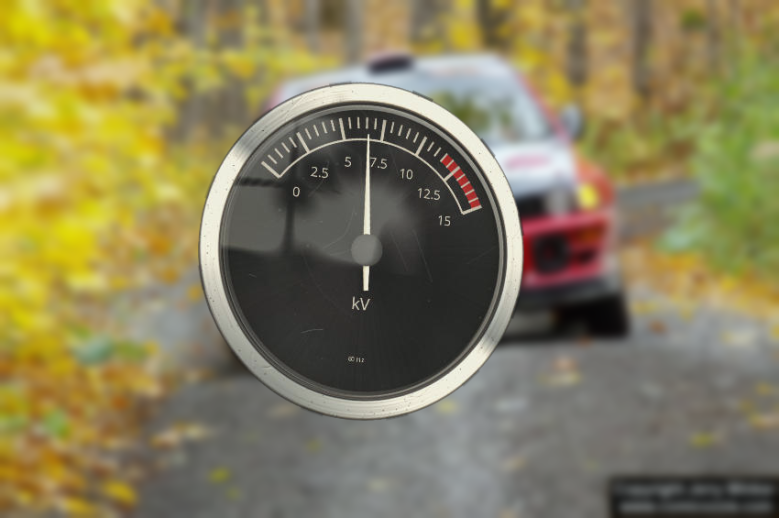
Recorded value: 6.5,kV
